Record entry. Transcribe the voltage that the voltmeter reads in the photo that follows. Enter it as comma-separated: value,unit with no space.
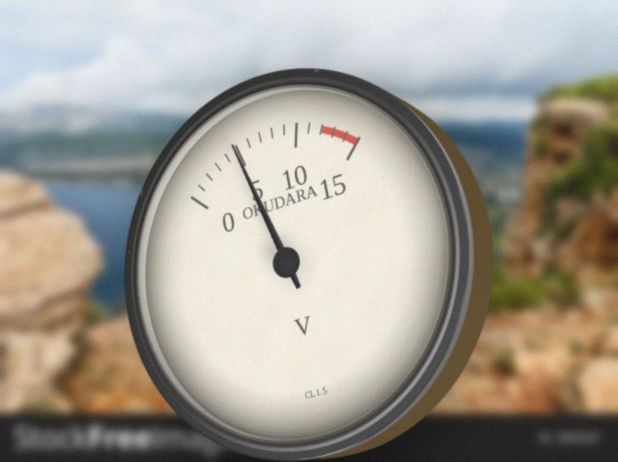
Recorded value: 5,V
